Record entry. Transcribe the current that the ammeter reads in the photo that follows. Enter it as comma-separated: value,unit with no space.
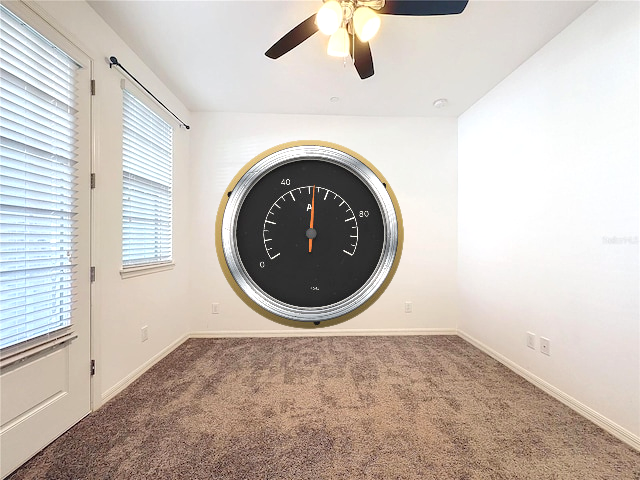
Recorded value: 52.5,A
